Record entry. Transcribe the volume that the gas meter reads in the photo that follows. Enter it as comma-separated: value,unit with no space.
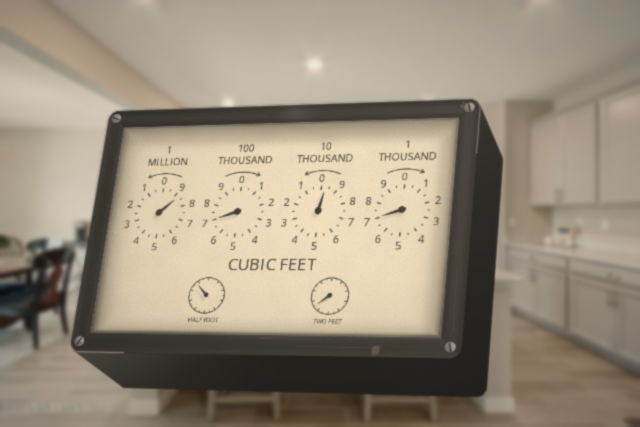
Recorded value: 869700,ft³
